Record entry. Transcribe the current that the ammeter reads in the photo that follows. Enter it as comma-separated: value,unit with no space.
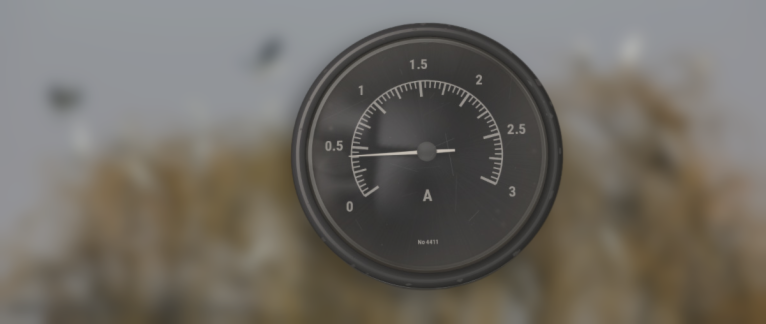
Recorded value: 0.4,A
